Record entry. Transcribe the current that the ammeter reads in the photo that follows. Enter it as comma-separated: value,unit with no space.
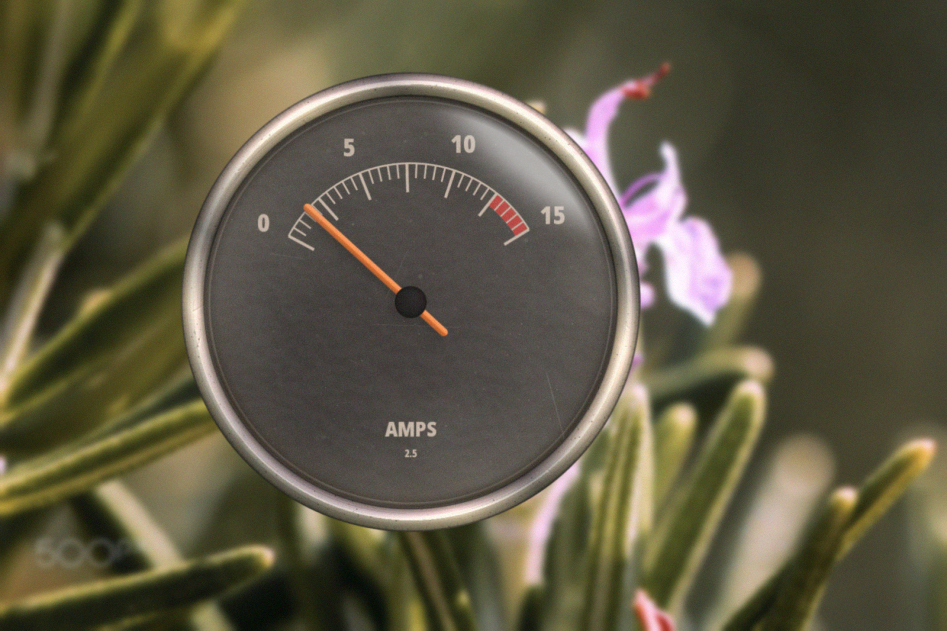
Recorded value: 1.75,A
